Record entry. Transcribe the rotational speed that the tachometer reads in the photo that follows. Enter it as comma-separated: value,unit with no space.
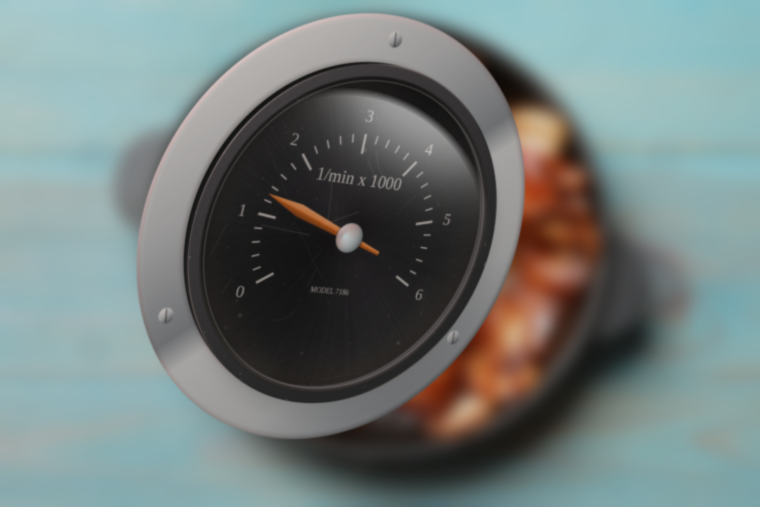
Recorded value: 1300,rpm
